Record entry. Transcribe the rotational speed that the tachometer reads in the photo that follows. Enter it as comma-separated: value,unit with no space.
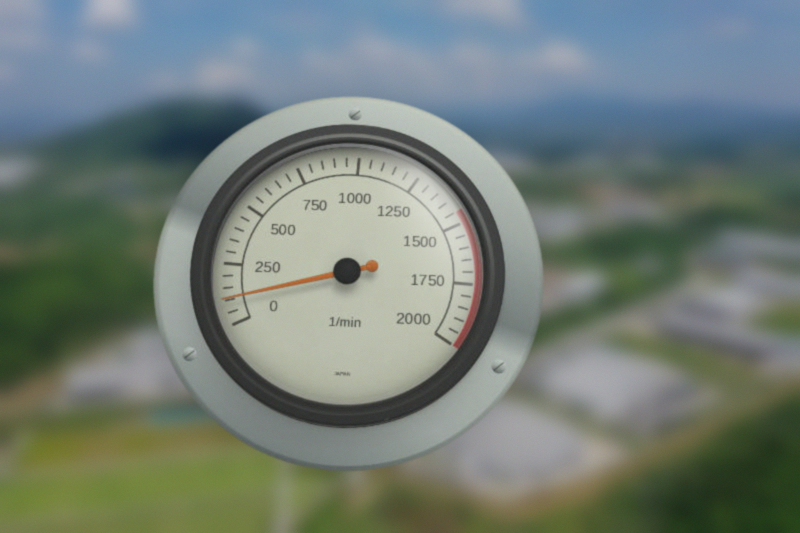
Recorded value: 100,rpm
